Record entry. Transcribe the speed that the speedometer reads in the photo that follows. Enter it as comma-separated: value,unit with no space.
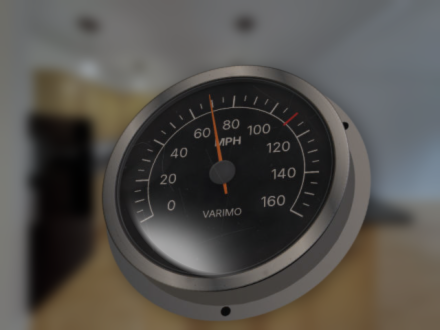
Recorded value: 70,mph
